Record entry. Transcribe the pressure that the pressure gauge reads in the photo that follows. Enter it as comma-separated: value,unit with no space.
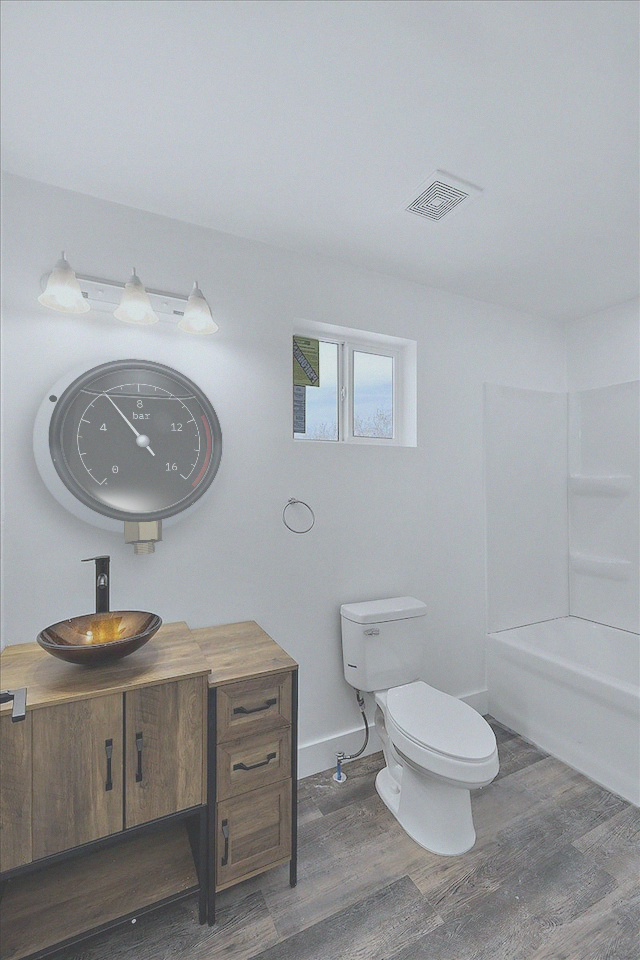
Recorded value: 6,bar
